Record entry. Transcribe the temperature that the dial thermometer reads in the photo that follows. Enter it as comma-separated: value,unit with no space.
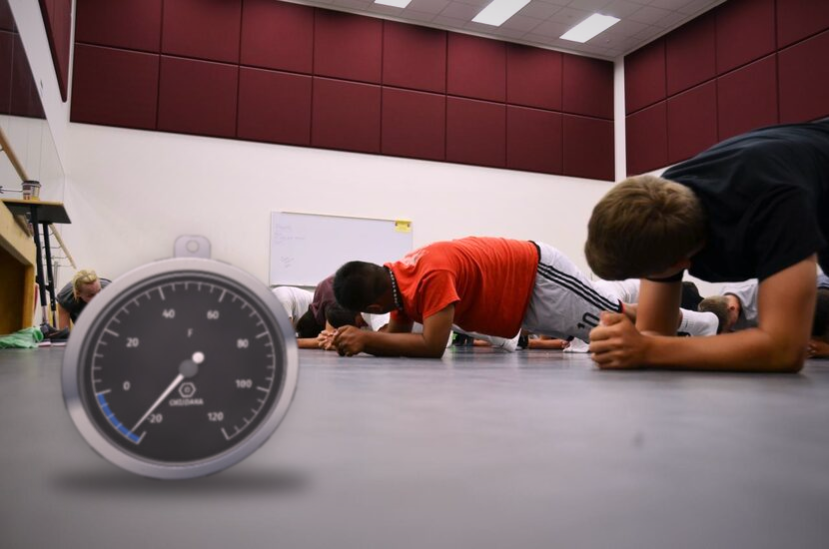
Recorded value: -16,°F
